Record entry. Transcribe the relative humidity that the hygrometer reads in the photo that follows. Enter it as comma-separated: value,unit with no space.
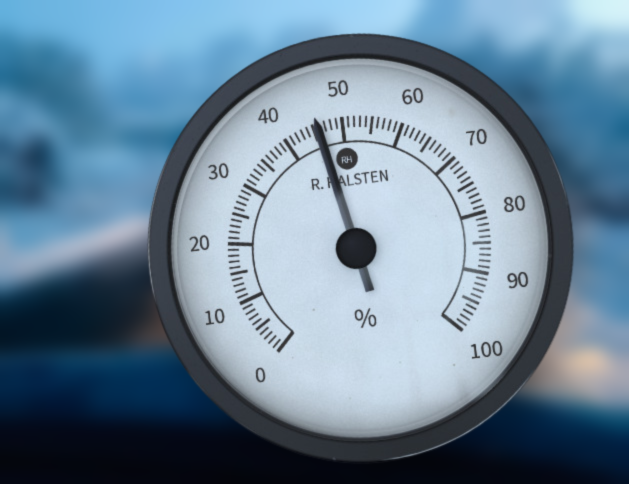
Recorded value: 46,%
